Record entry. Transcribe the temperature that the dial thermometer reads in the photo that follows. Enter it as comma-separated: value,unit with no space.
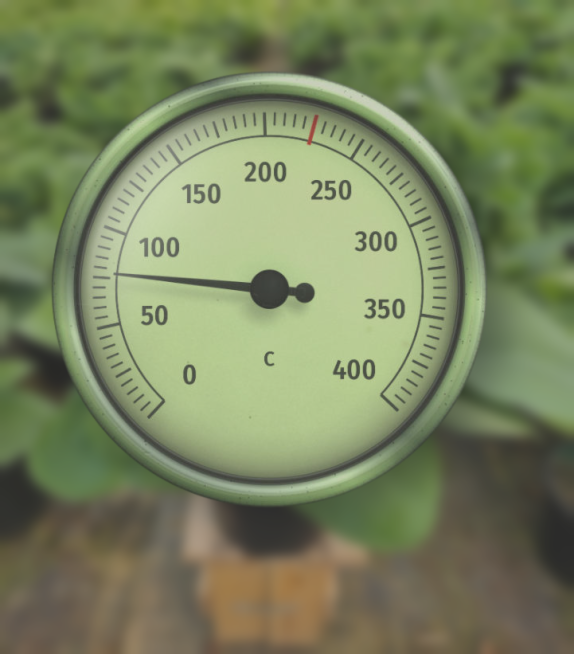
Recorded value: 77.5,°C
